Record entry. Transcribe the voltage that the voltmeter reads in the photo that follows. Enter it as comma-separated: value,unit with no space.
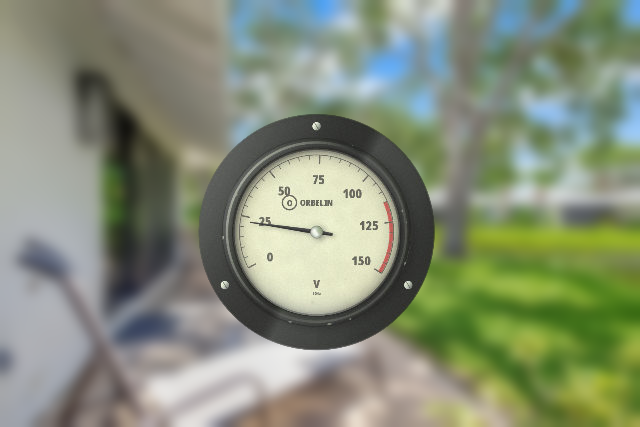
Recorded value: 22.5,V
